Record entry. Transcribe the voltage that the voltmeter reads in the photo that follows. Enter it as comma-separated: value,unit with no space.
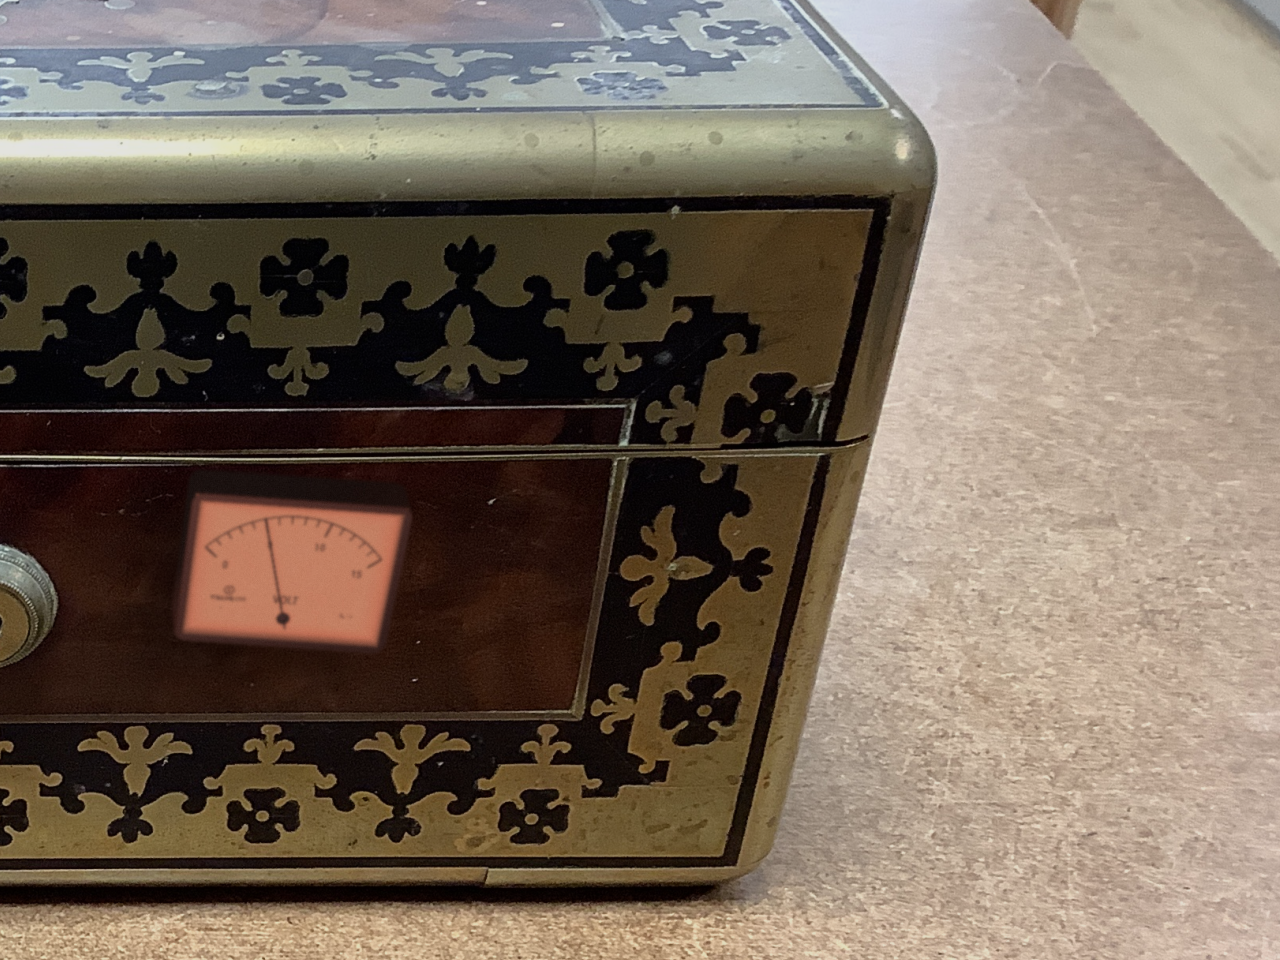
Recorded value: 5,V
